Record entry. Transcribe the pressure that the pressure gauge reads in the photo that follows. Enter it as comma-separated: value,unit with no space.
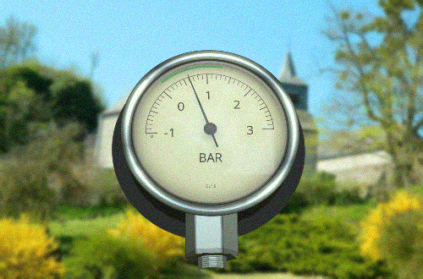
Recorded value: 0.6,bar
